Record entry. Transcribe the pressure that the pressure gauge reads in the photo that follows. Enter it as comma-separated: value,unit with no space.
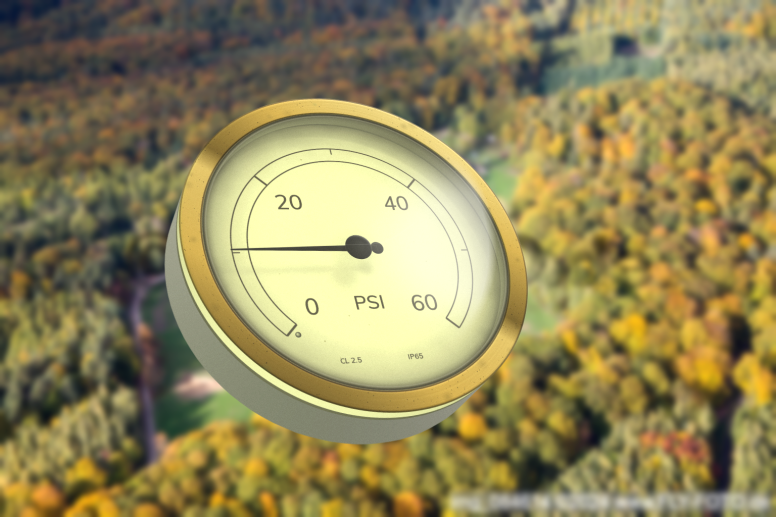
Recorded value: 10,psi
